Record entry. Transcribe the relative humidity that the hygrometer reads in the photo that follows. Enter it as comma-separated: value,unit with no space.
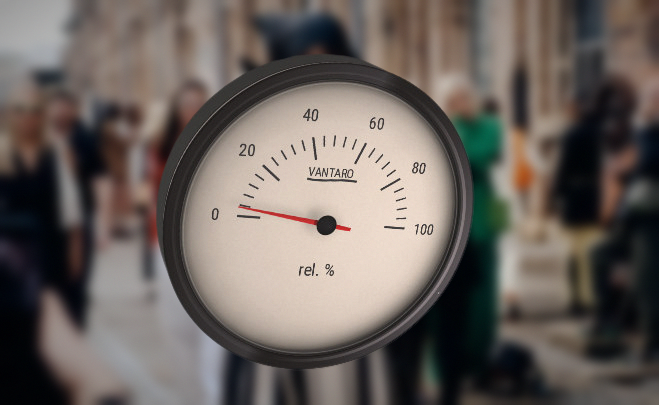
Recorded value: 4,%
